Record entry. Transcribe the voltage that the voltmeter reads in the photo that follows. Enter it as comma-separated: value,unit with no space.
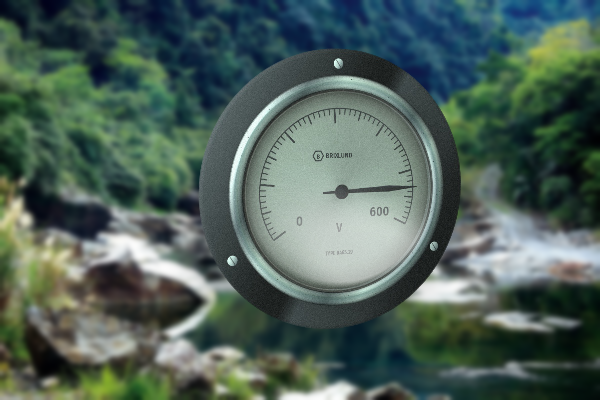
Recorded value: 530,V
